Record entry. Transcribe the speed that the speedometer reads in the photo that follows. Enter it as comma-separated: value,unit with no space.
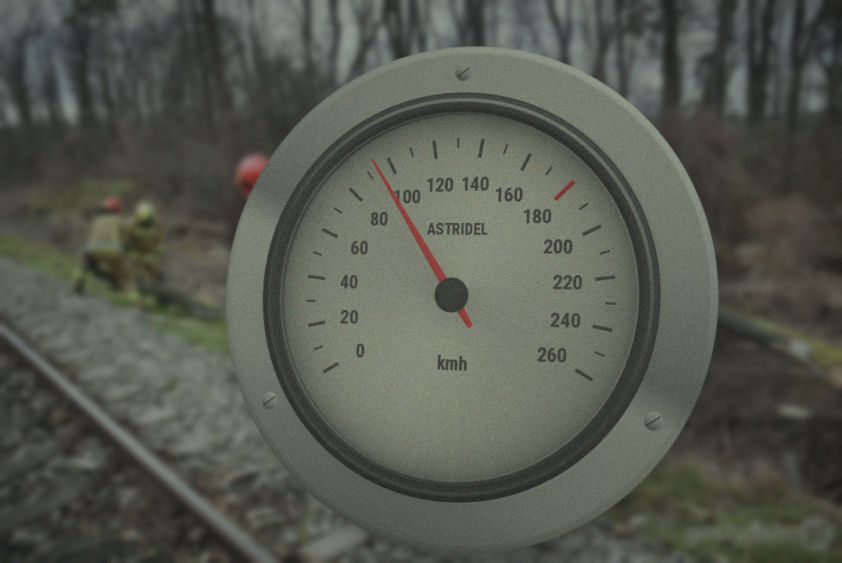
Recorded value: 95,km/h
